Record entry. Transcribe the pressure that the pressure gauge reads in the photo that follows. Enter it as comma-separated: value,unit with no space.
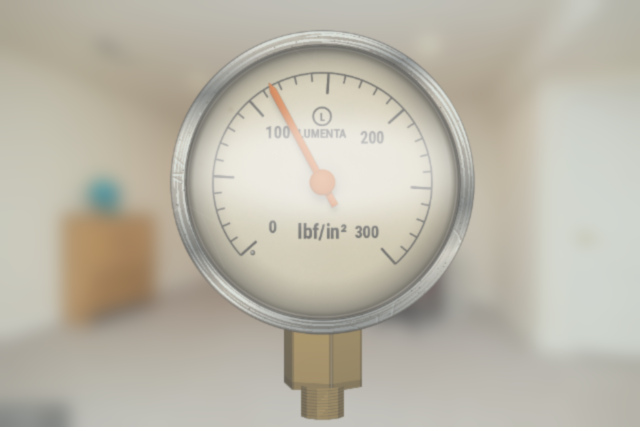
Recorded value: 115,psi
